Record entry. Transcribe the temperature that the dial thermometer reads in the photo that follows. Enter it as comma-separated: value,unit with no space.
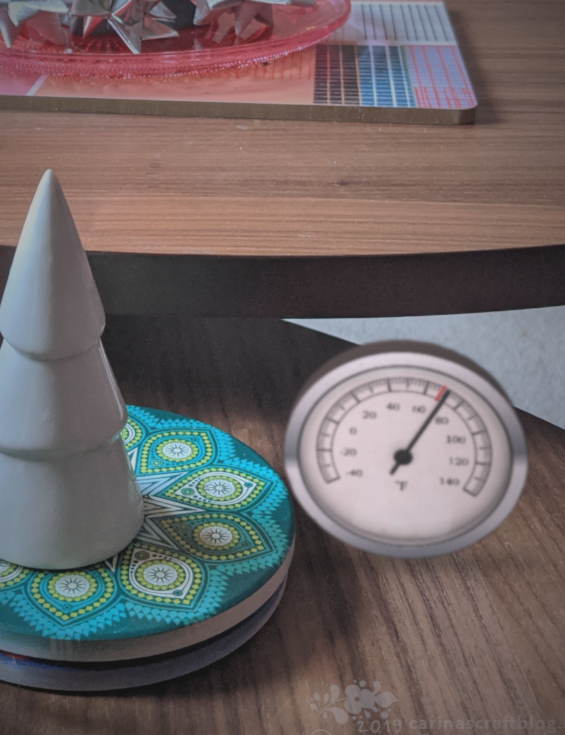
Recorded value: 70,°F
